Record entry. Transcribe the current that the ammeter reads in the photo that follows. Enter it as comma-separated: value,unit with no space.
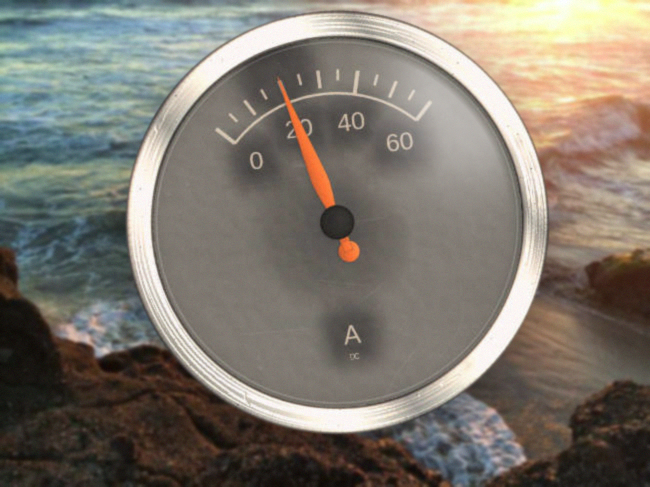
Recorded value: 20,A
